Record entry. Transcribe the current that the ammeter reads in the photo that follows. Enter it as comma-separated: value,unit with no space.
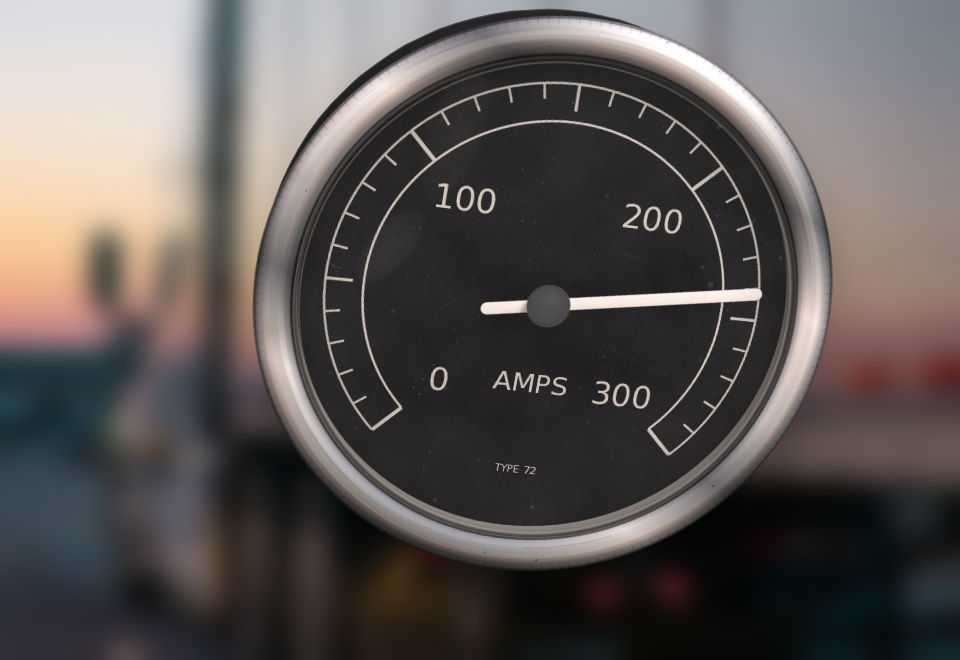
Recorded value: 240,A
